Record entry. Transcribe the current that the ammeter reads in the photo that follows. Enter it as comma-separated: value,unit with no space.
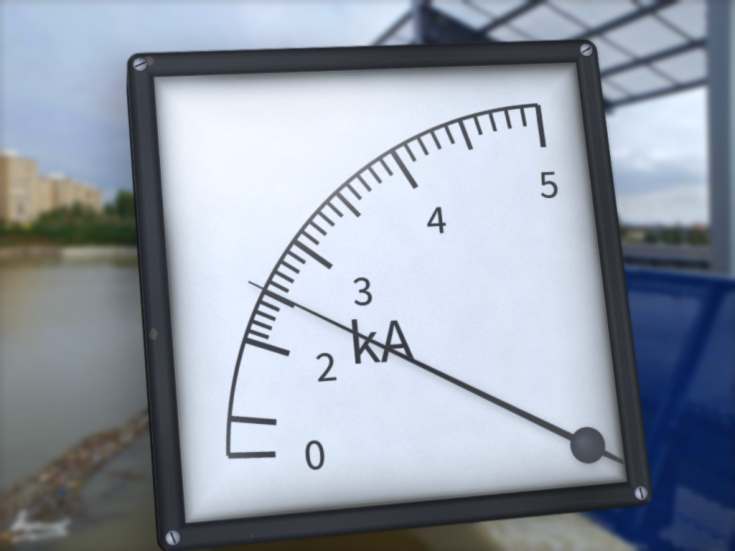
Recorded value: 2.5,kA
